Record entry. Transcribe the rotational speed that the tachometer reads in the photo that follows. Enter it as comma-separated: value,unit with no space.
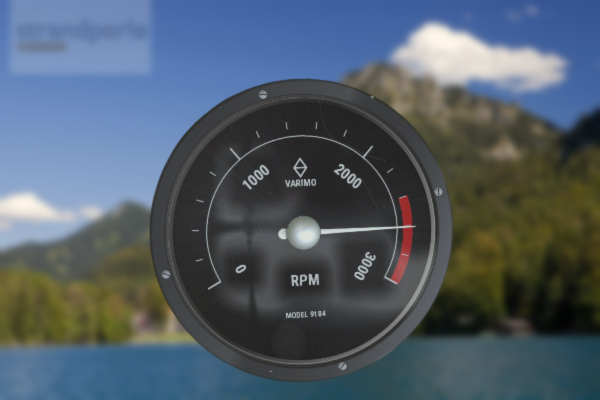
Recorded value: 2600,rpm
